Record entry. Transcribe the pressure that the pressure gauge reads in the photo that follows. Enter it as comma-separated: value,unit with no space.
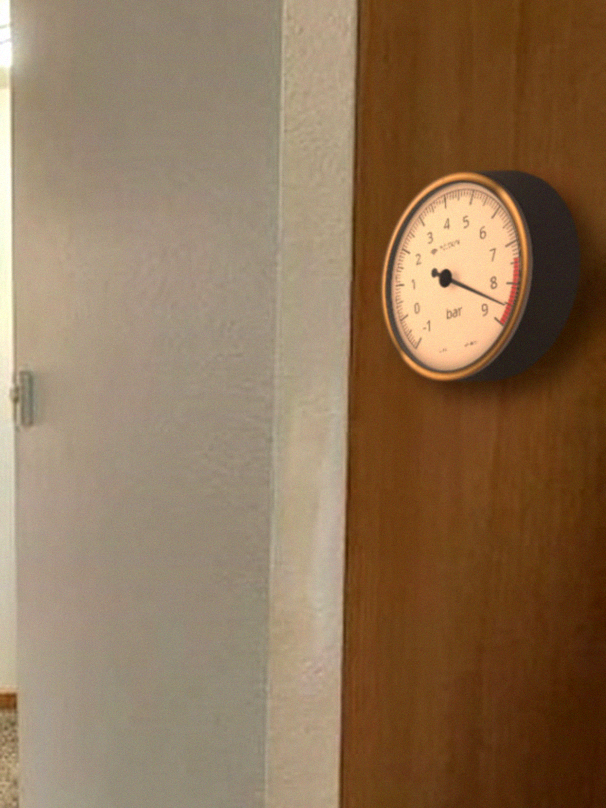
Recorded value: 8.5,bar
